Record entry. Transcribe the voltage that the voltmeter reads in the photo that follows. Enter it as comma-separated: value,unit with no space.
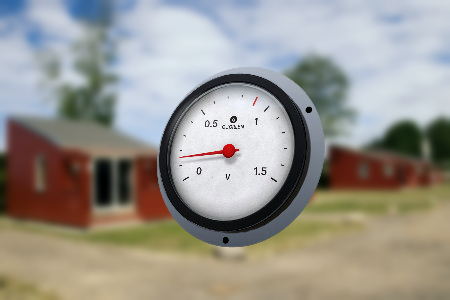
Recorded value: 0.15,V
